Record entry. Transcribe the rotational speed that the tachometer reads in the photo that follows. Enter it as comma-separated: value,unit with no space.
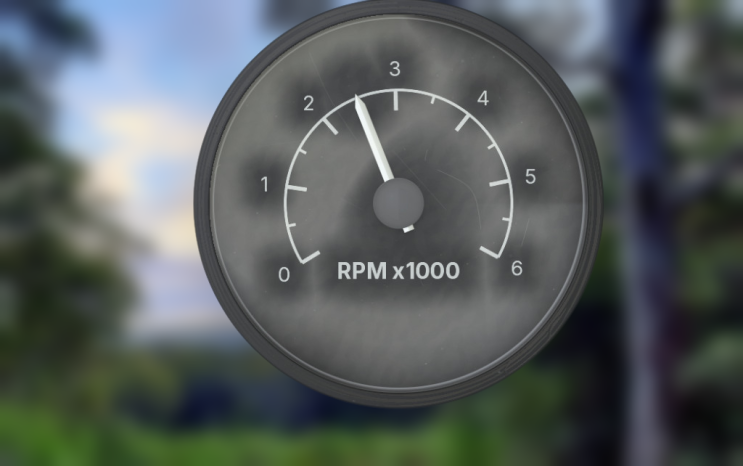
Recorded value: 2500,rpm
